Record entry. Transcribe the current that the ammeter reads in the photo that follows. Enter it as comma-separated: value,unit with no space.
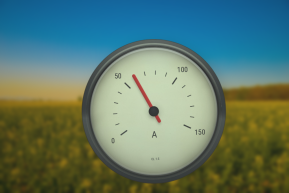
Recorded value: 60,A
